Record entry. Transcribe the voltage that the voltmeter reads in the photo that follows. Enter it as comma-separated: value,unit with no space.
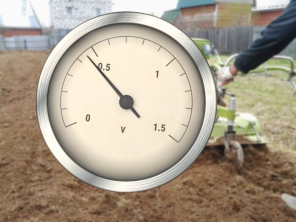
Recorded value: 0.45,V
